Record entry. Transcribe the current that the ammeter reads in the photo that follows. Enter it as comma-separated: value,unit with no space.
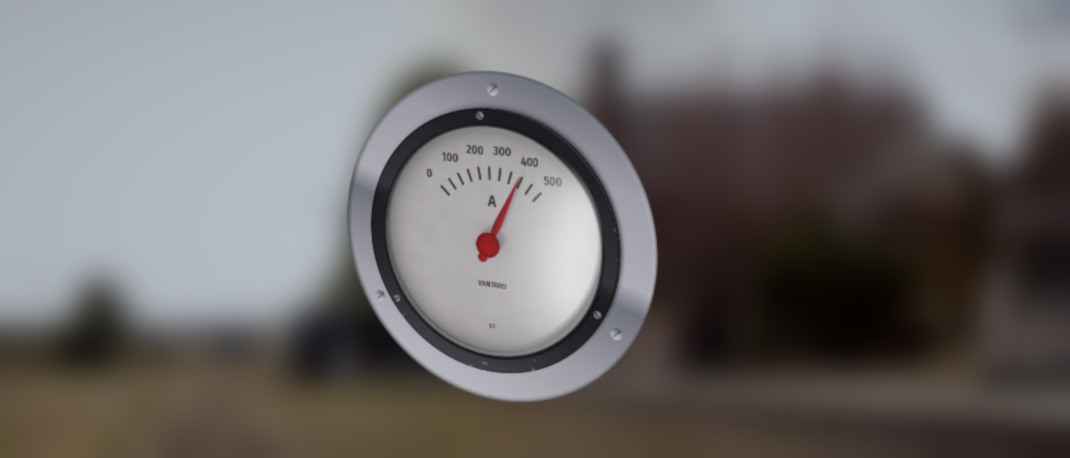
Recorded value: 400,A
